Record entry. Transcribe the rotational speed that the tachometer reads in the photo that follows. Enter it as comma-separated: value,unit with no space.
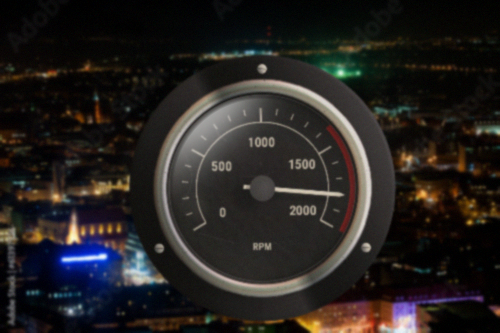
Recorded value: 1800,rpm
